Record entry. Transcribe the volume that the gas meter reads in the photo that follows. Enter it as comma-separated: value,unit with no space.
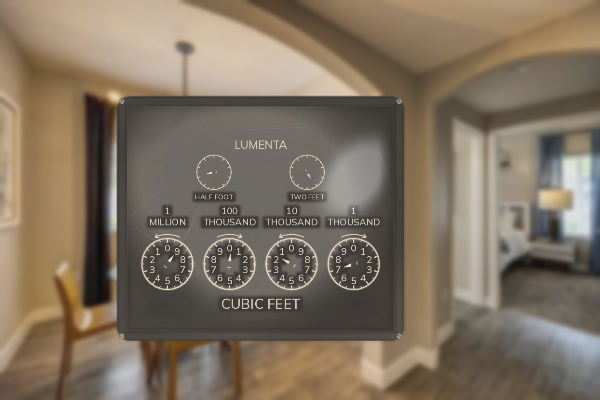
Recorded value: 901700,ft³
